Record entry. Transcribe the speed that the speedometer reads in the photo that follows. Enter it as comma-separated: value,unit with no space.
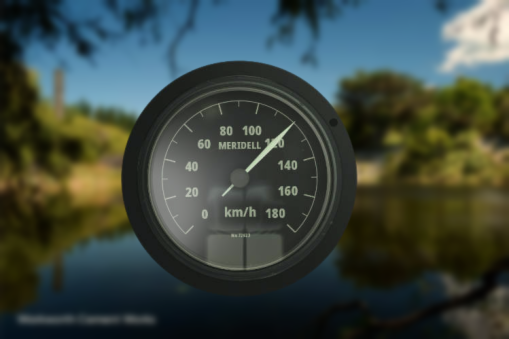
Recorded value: 120,km/h
